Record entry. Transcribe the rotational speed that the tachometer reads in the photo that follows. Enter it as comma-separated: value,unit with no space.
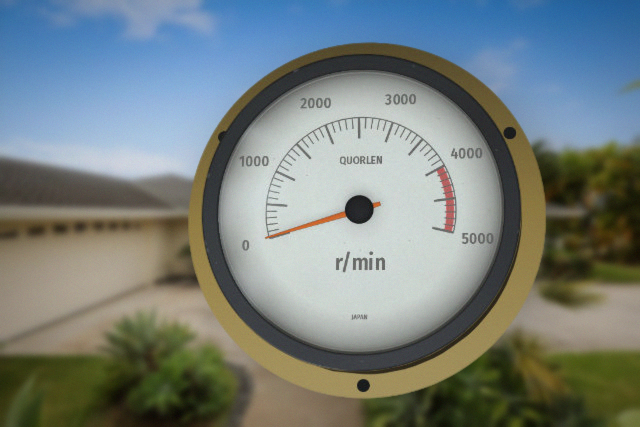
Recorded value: 0,rpm
